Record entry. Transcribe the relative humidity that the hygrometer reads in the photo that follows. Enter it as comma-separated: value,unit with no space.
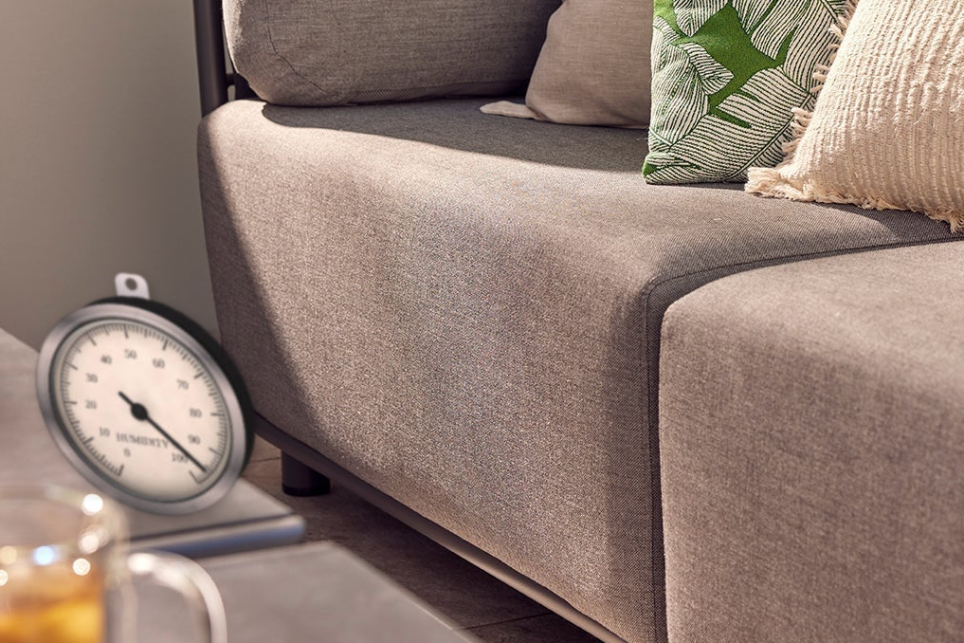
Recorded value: 95,%
